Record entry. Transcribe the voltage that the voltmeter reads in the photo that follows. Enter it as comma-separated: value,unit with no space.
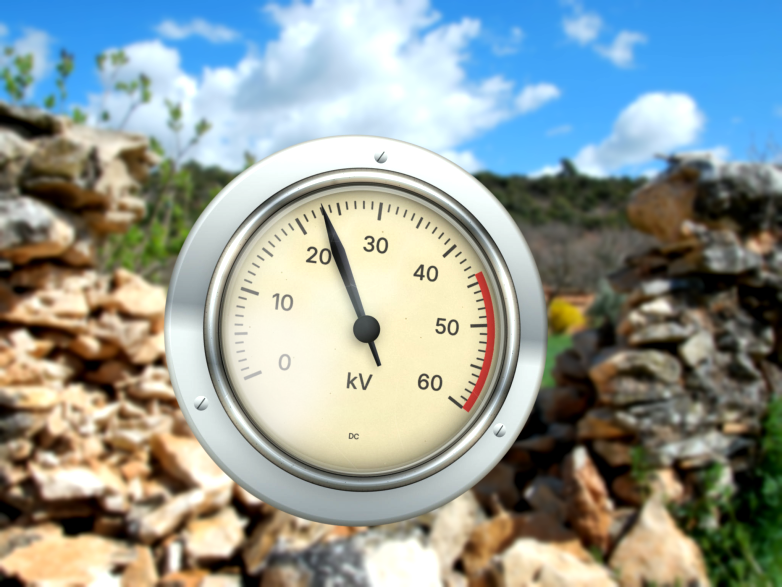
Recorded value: 23,kV
